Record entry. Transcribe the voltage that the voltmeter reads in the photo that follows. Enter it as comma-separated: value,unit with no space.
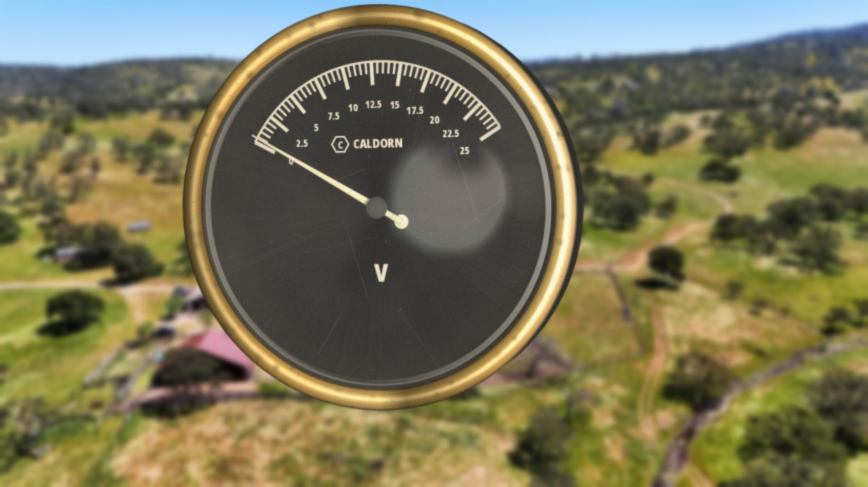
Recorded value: 0.5,V
